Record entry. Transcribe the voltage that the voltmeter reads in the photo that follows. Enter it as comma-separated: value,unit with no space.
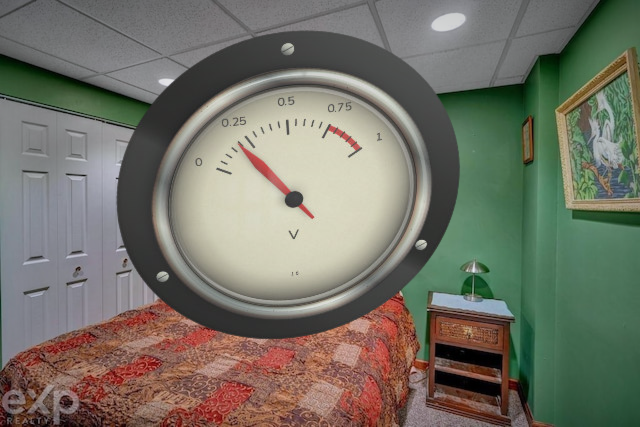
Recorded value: 0.2,V
